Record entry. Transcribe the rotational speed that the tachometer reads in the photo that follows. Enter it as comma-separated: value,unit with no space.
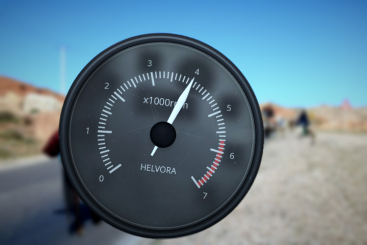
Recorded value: 4000,rpm
